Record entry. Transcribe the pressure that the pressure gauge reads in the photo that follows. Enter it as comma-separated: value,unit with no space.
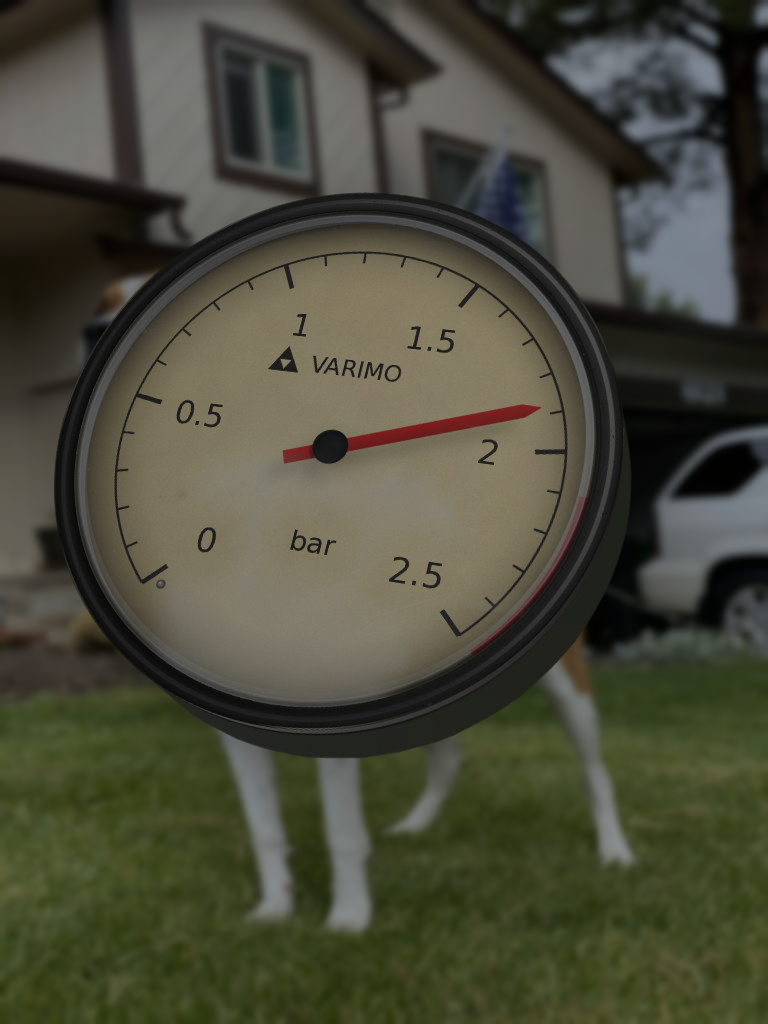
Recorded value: 1.9,bar
